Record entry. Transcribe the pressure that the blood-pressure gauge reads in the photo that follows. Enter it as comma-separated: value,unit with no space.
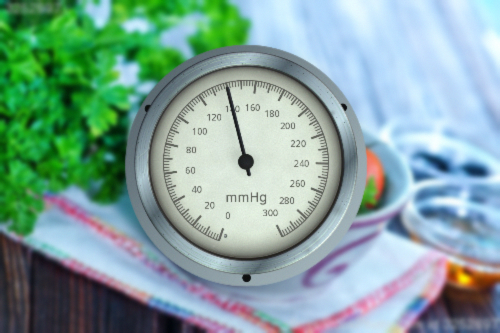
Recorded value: 140,mmHg
